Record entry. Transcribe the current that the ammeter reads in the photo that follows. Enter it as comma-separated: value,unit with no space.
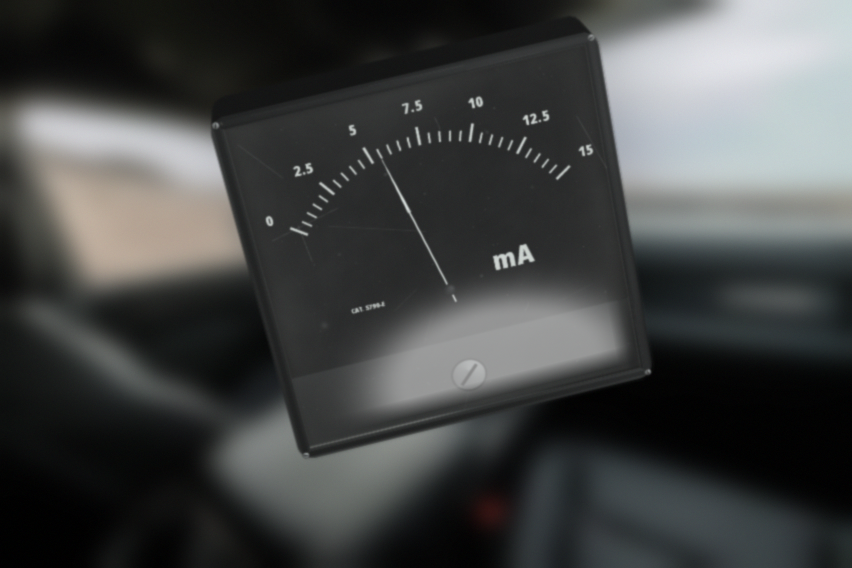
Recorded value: 5.5,mA
